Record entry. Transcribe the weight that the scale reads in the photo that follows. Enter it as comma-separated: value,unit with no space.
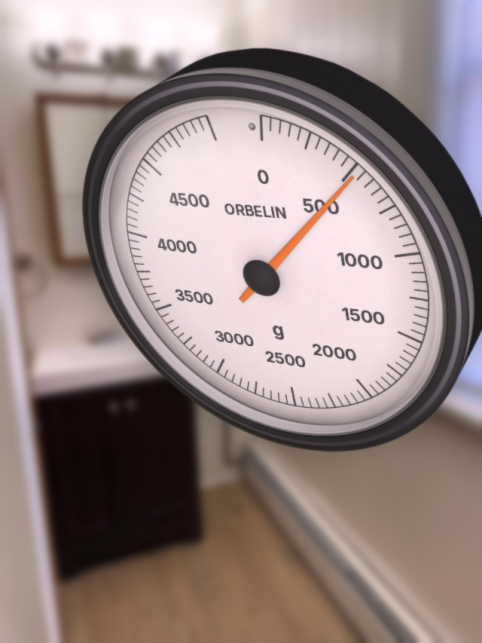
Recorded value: 525,g
